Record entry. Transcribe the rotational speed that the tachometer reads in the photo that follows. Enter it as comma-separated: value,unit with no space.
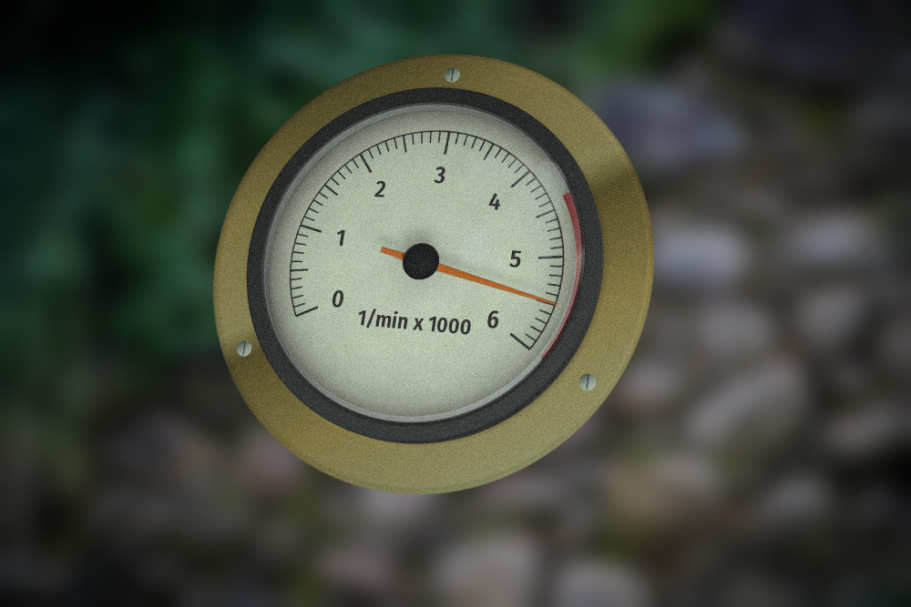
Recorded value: 5500,rpm
